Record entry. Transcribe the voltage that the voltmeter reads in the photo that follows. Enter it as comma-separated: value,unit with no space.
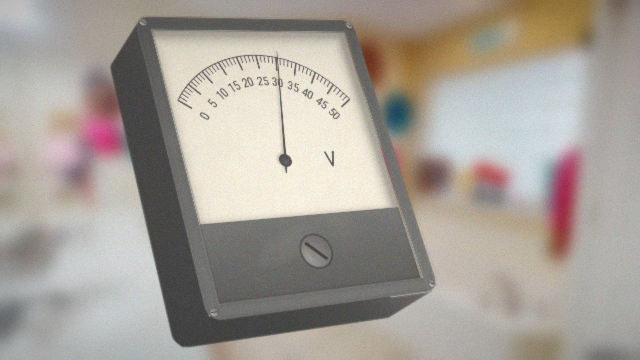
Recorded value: 30,V
